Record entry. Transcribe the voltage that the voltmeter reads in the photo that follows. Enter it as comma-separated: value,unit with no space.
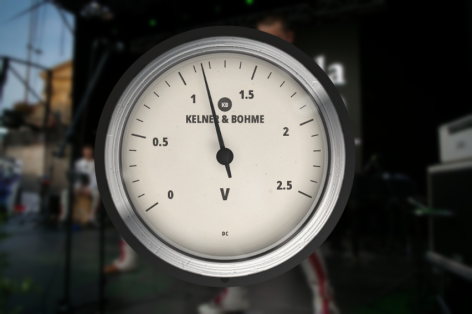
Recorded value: 1.15,V
